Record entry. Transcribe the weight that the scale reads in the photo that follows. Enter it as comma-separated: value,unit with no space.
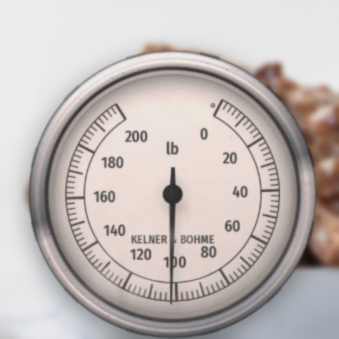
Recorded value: 102,lb
